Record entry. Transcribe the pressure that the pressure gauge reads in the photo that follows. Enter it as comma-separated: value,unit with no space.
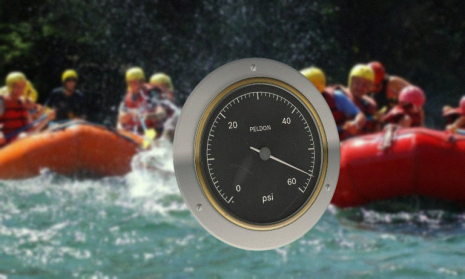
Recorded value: 56,psi
